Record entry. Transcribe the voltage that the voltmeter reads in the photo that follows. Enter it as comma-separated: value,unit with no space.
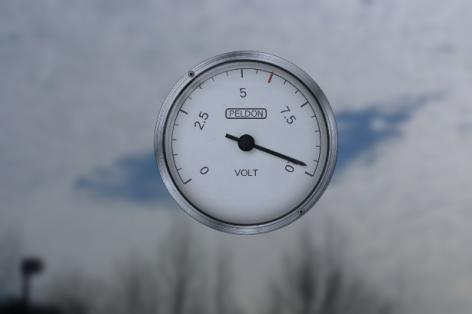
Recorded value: 9.75,V
